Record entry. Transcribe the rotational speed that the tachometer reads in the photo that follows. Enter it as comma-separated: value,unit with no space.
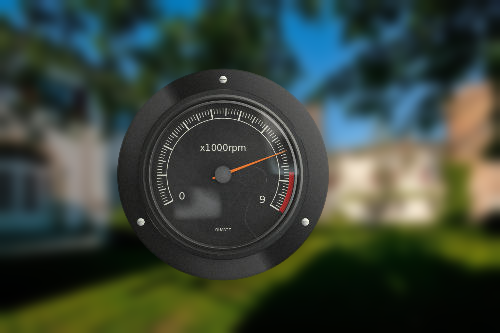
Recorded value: 7000,rpm
